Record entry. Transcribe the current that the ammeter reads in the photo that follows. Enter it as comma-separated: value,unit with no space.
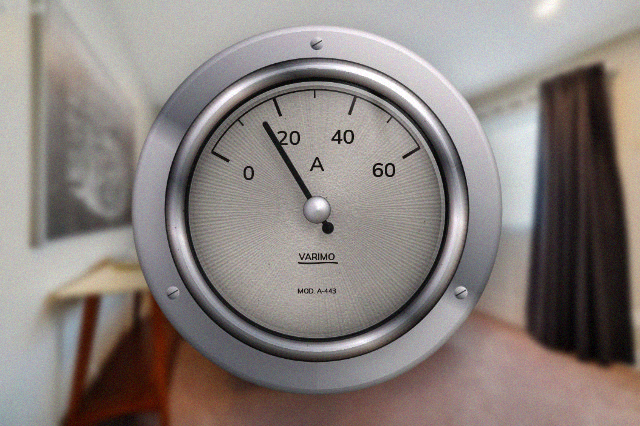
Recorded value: 15,A
